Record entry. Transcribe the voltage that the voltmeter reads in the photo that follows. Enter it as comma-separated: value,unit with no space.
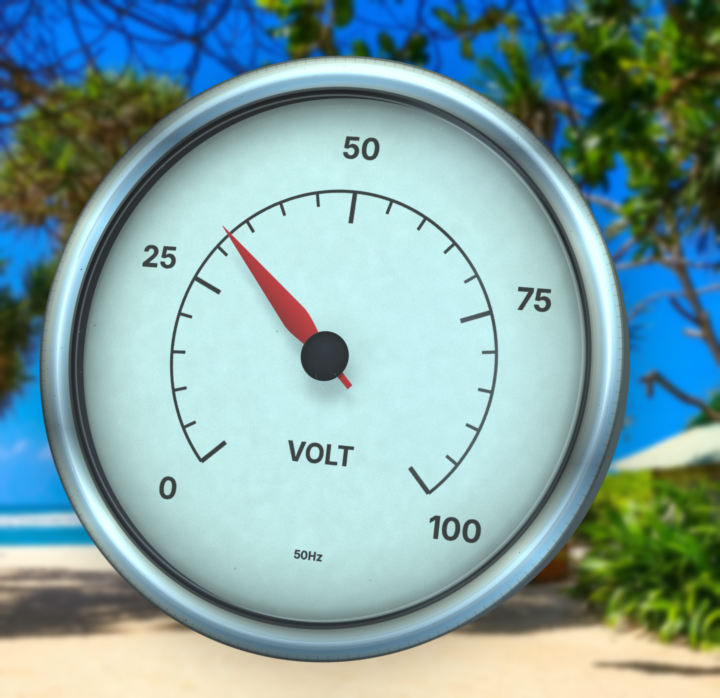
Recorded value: 32.5,V
